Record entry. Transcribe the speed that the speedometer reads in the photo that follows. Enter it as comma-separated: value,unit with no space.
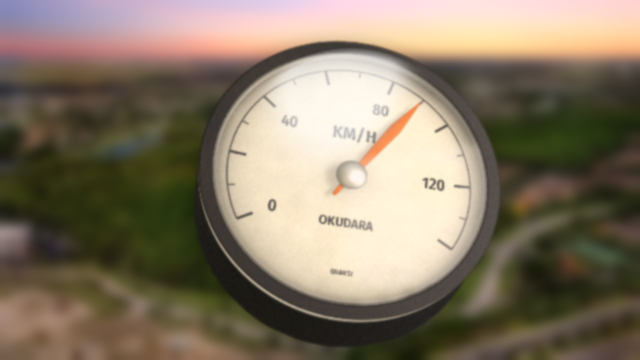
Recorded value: 90,km/h
